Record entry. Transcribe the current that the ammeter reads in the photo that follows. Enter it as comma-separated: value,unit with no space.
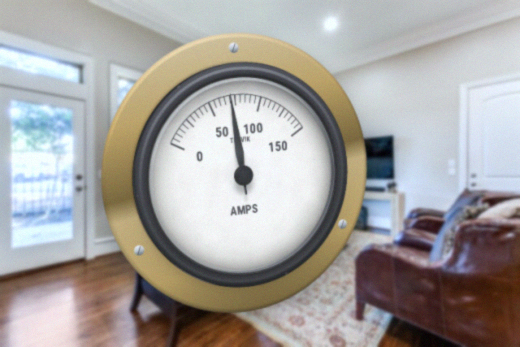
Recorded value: 70,A
